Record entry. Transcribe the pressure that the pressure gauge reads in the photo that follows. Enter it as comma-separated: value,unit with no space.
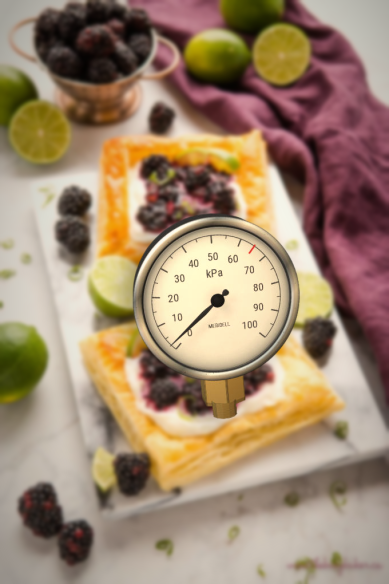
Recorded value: 2.5,kPa
